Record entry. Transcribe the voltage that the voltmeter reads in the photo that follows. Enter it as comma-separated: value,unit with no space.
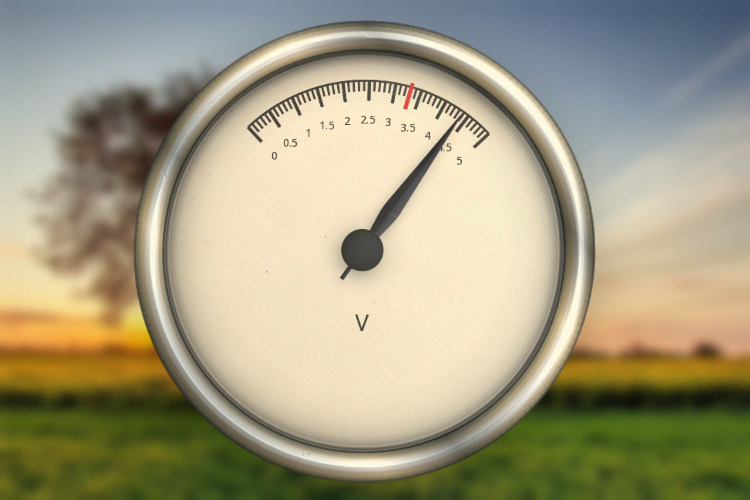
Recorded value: 4.4,V
